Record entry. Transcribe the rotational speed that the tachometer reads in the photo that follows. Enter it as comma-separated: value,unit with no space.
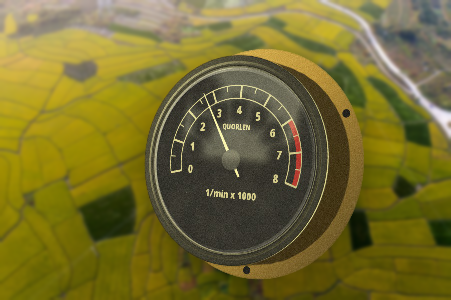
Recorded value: 2750,rpm
